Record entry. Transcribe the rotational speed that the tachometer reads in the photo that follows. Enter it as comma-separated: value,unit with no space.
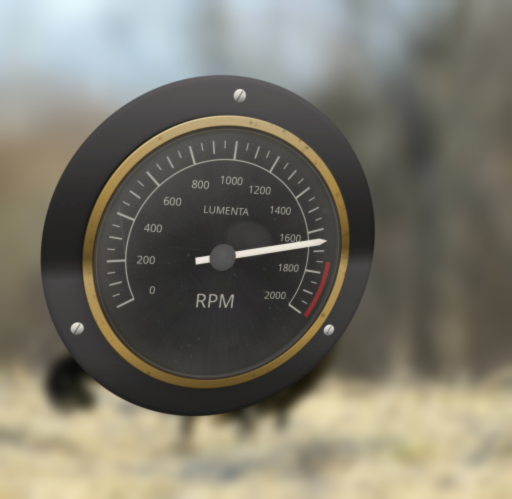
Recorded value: 1650,rpm
